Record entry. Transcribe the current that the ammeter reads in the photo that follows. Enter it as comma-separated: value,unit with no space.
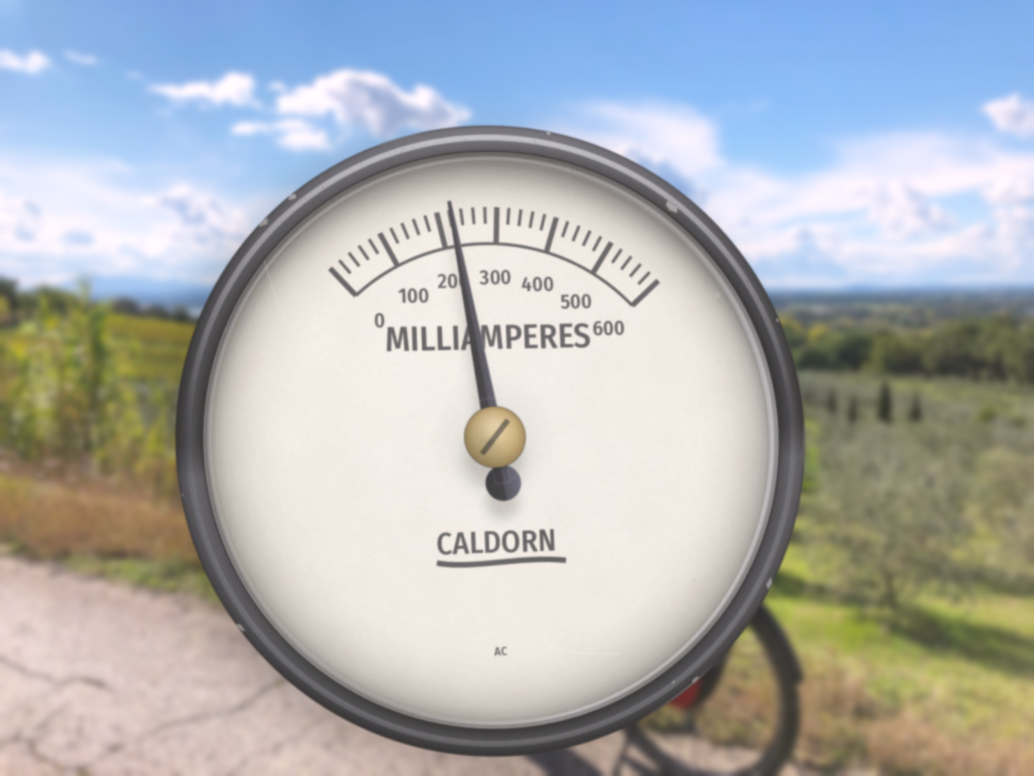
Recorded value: 220,mA
